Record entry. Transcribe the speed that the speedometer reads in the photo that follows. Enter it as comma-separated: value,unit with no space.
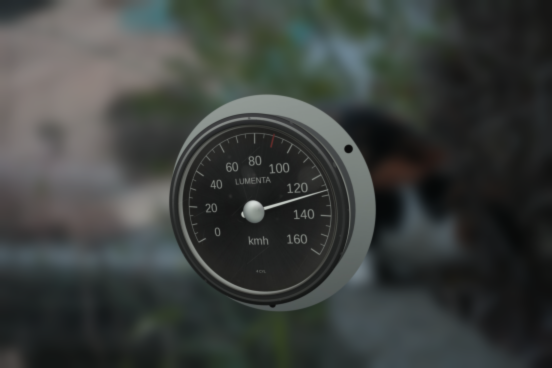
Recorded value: 127.5,km/h
